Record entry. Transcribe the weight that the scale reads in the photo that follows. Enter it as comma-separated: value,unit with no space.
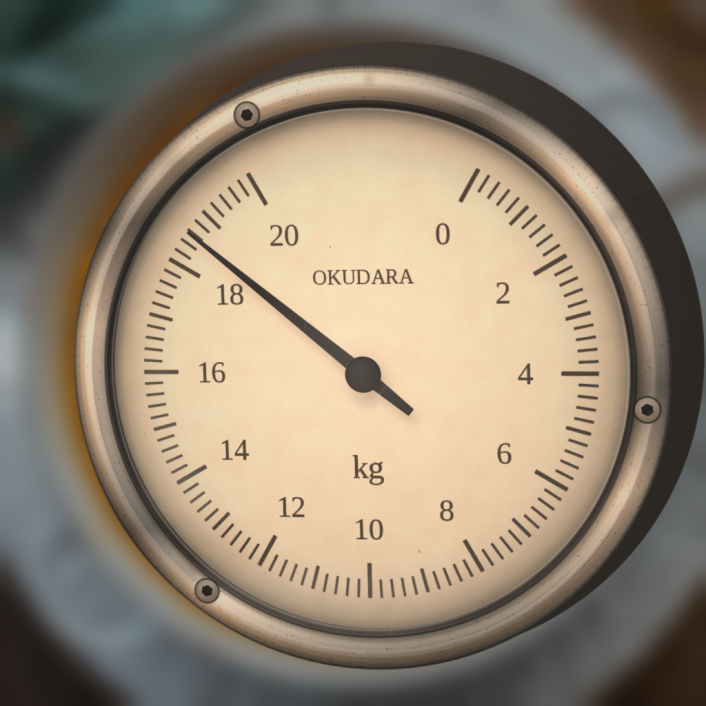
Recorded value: 18.6,kg
